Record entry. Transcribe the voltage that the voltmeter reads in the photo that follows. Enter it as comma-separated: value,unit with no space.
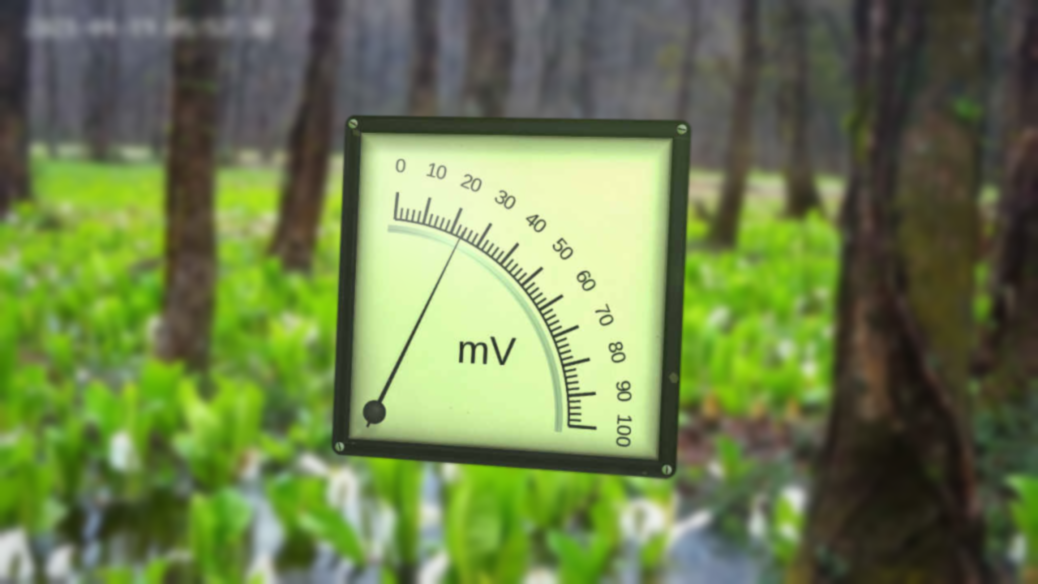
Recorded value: 24,mV
